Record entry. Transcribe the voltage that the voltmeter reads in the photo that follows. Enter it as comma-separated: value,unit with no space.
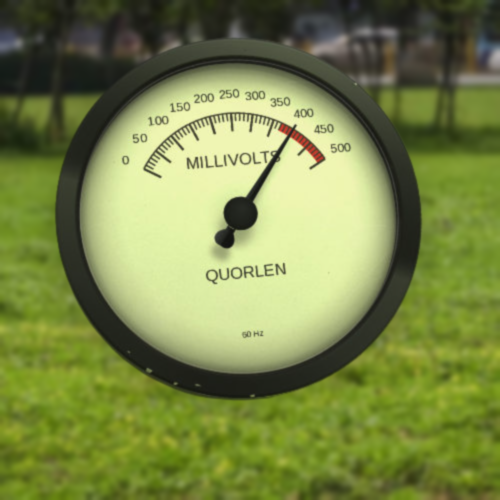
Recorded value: 400,mV
